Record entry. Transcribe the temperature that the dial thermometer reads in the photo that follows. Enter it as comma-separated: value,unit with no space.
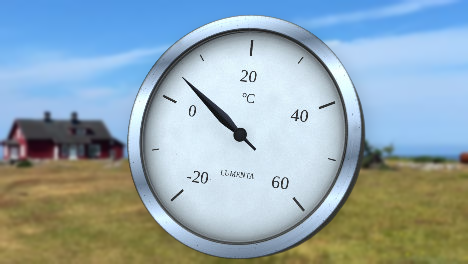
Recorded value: 5,°C
